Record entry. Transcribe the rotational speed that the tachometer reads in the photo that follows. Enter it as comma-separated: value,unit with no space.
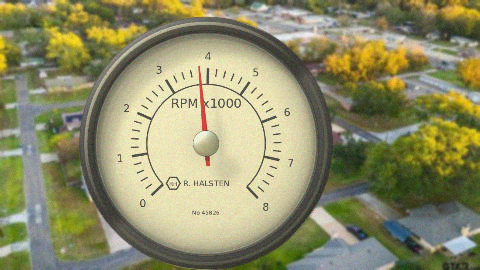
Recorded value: 3800,rpm
